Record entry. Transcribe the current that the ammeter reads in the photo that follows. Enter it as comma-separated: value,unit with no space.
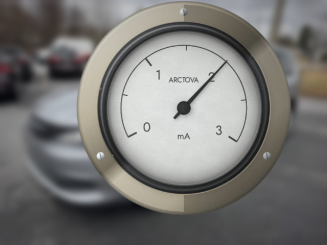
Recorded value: 2,mA
